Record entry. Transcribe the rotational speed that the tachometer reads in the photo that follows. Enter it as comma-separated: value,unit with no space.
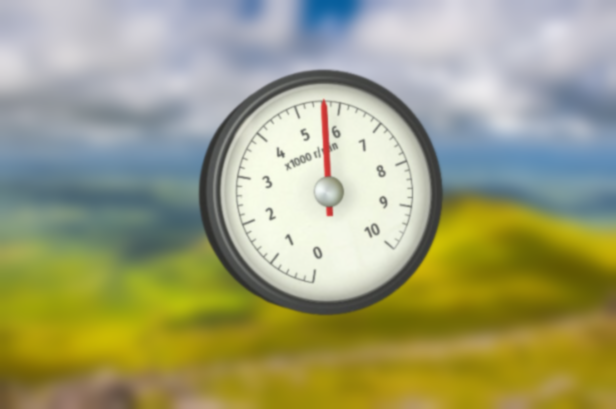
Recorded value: 5600,rpm
